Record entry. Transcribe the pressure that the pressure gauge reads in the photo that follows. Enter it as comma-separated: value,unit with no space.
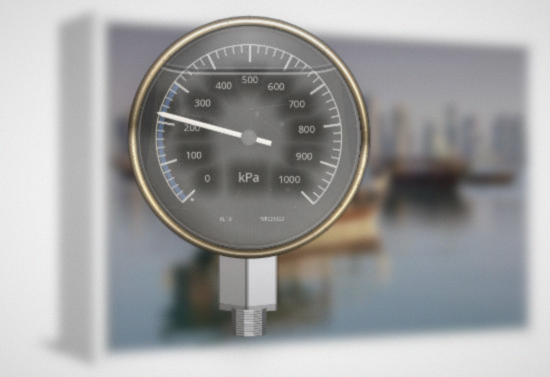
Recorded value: 220,kPa
